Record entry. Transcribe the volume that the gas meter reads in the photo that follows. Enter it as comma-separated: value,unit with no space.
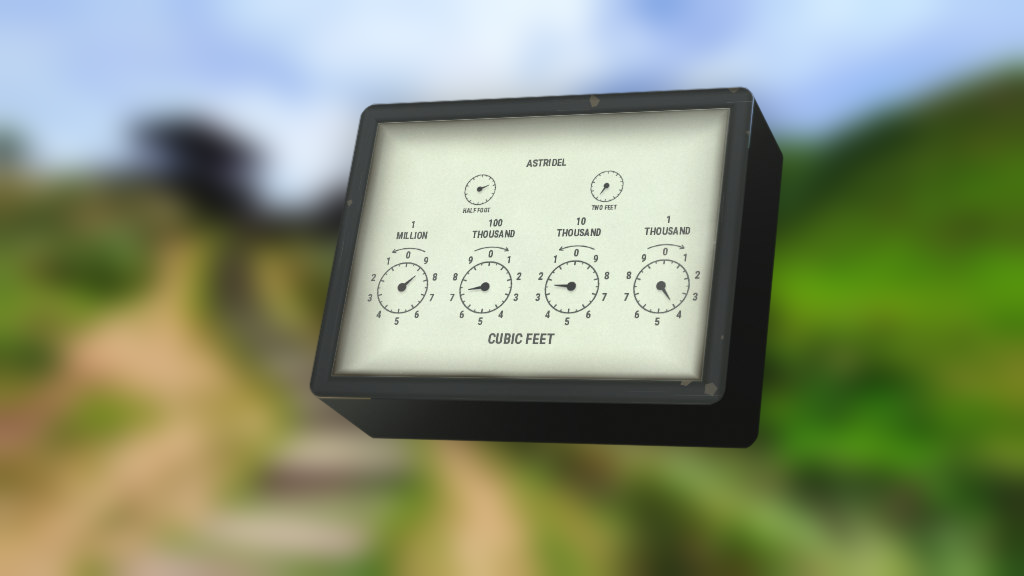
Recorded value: 872400,ft³
